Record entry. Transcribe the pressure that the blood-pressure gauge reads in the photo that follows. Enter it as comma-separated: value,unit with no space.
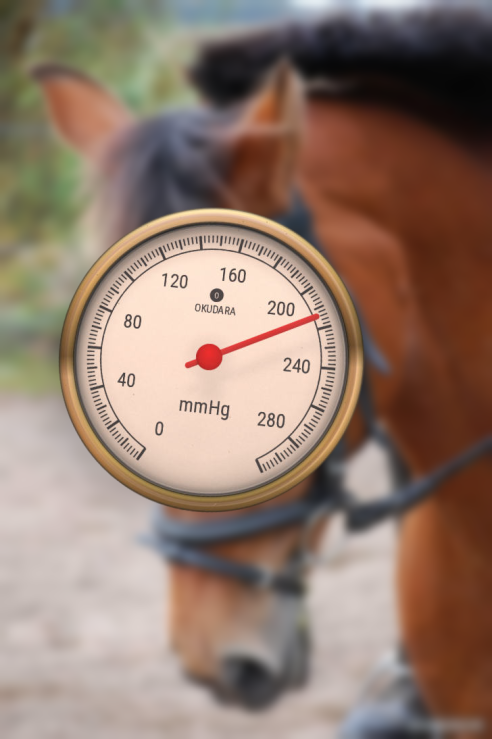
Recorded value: 214,mmHg
